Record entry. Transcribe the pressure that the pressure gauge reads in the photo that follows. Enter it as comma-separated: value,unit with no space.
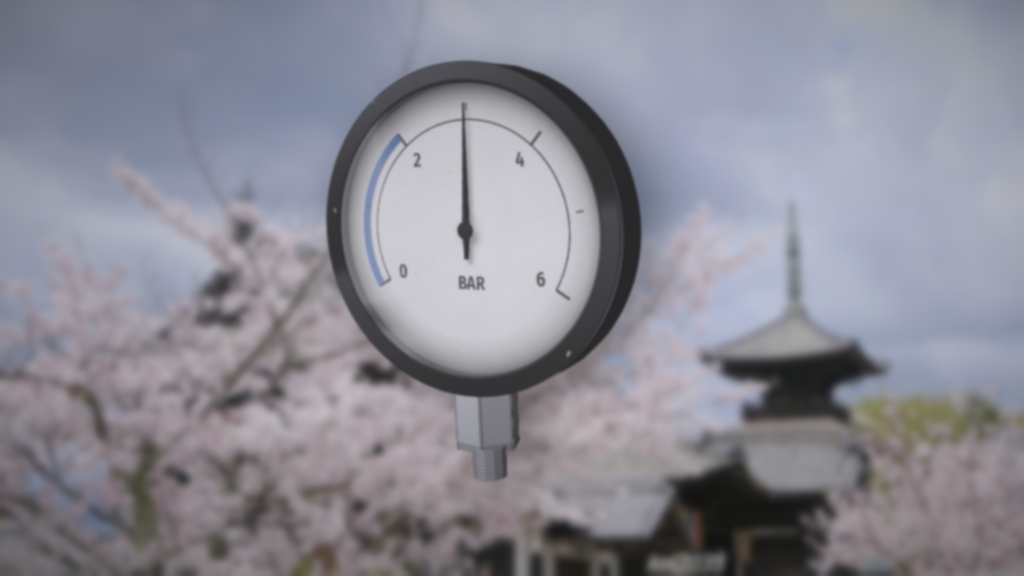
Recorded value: 3,bar
